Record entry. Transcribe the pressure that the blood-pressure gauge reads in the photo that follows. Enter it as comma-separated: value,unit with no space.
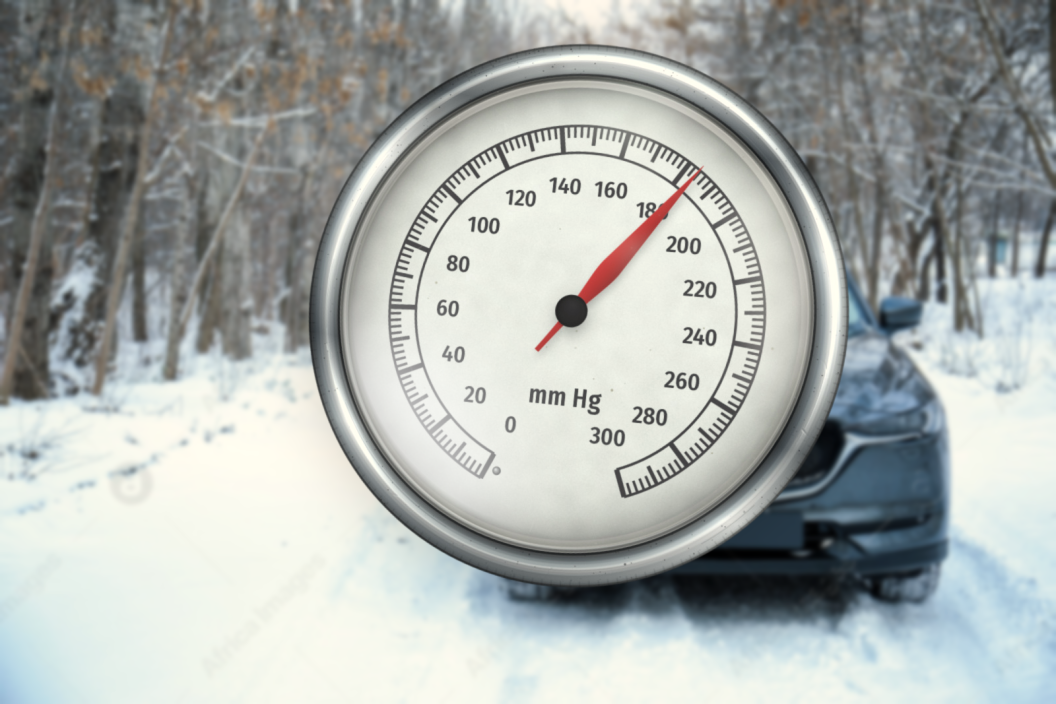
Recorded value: 184,mmHg
